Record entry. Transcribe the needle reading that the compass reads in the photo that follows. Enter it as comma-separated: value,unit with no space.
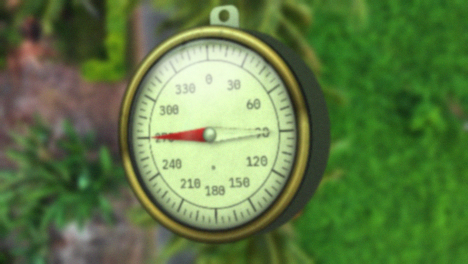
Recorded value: 270,°
